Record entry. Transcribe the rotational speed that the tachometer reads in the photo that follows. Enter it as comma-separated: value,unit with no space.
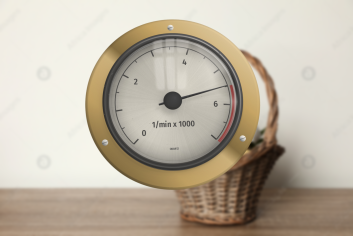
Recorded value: 5500,rpm
